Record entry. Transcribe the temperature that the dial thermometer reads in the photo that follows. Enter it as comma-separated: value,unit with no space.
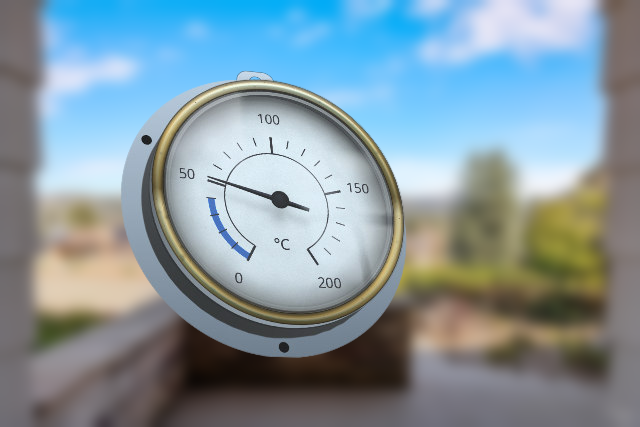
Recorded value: 50,°C
